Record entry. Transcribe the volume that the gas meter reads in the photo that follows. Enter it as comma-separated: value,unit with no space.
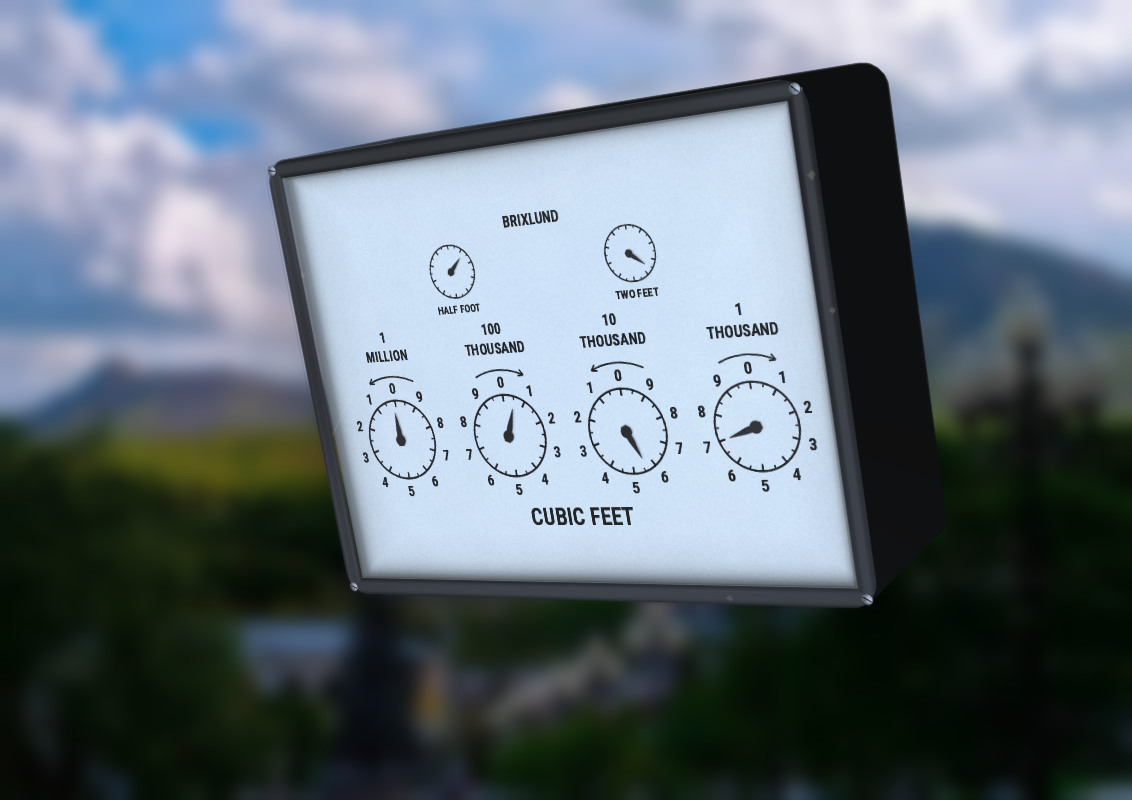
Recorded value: 5700,ft³
